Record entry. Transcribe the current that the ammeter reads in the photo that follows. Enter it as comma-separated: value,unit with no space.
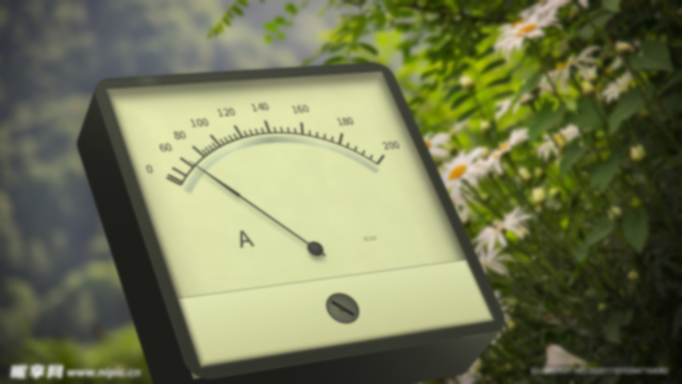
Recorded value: 60,A
